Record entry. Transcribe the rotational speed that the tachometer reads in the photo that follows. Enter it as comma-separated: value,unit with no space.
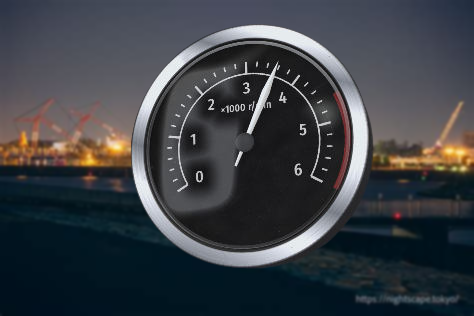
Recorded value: 3600,rpm
